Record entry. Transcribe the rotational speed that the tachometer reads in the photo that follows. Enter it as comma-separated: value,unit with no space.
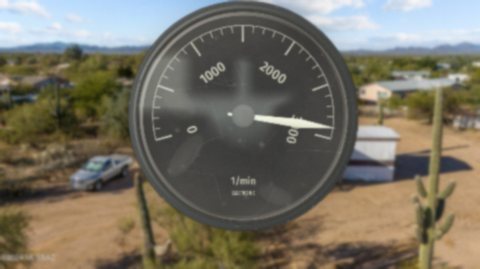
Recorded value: 2900,rpm
